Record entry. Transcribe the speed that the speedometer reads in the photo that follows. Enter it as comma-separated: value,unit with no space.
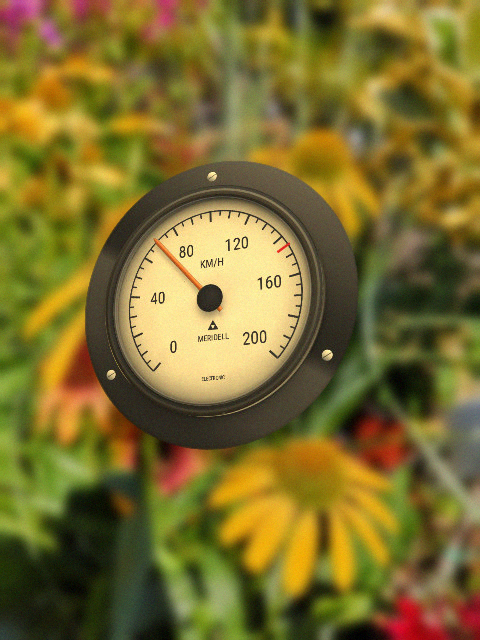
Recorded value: 70,km/h
